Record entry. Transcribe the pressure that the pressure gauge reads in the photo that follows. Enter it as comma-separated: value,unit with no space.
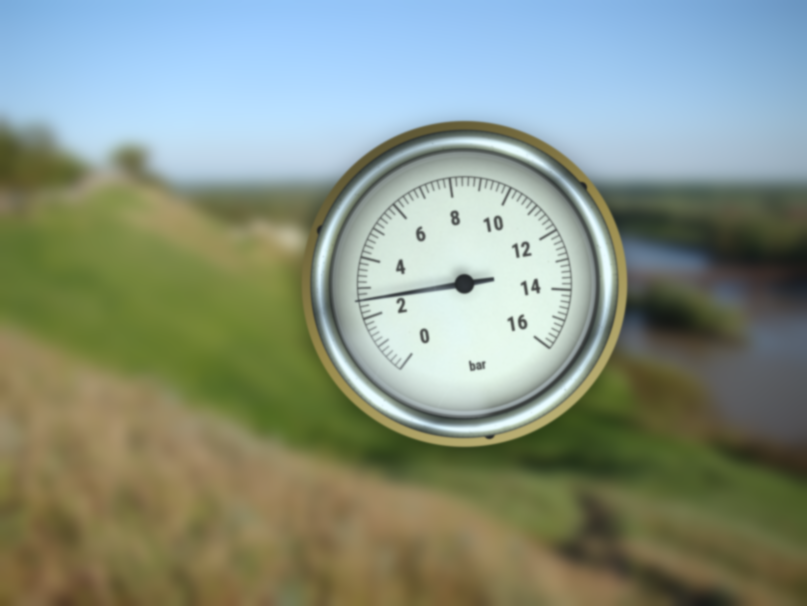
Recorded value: 2.6,bar
